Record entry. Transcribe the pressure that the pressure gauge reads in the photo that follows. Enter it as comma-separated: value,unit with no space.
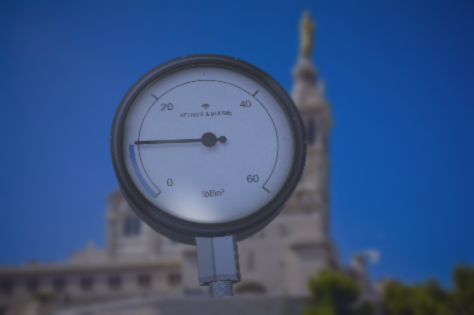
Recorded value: 10,psi
